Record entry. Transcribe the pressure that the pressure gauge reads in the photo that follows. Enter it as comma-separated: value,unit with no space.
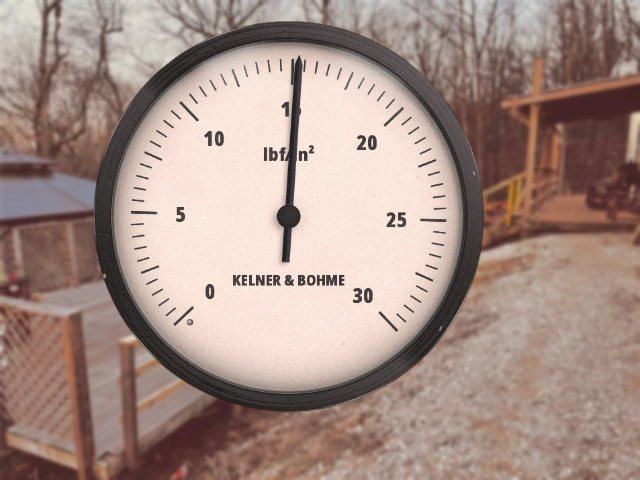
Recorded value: 15.25,psi
